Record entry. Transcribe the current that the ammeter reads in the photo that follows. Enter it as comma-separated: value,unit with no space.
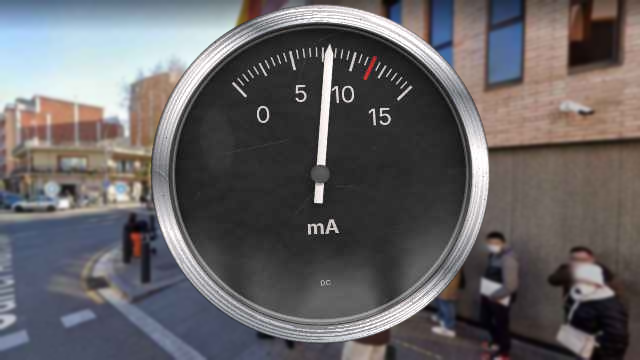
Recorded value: 8,mA
